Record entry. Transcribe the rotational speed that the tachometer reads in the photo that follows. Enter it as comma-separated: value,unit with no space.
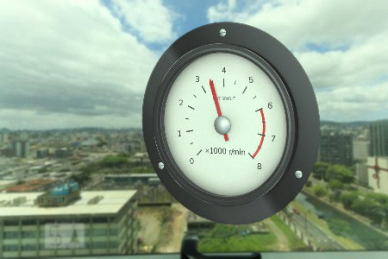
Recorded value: 3500,rpm
